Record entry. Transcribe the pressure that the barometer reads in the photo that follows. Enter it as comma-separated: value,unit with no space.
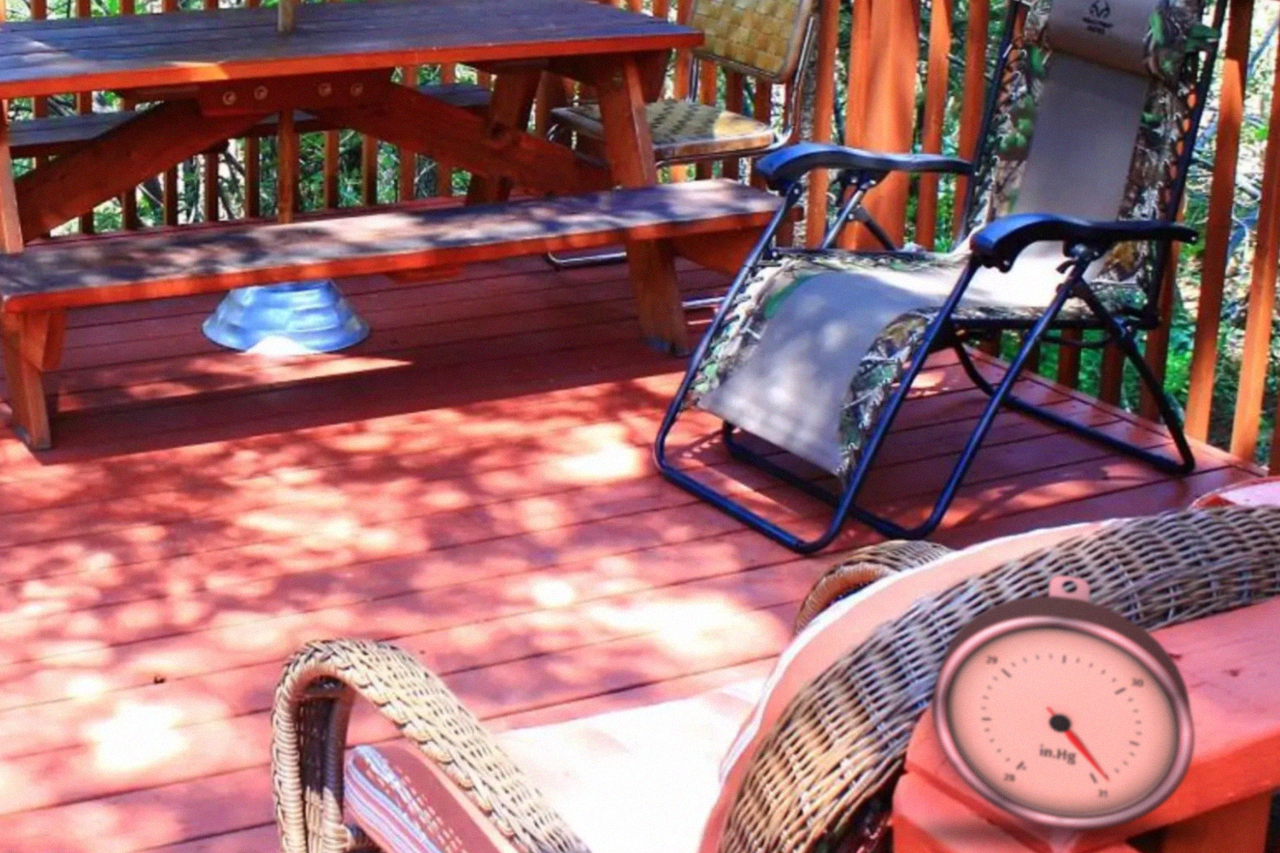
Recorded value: 30.9,inHg
